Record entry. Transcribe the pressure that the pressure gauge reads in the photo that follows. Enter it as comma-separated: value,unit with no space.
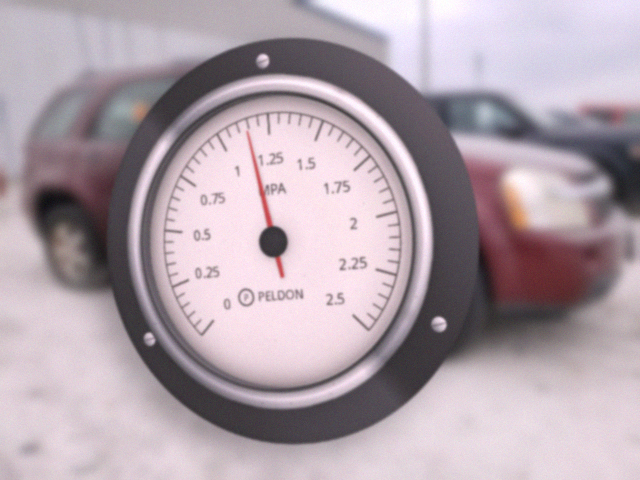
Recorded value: 1.15,MPa
